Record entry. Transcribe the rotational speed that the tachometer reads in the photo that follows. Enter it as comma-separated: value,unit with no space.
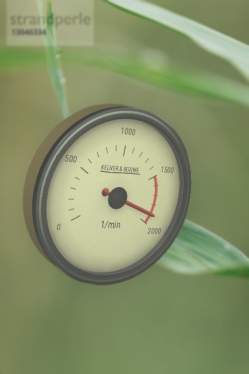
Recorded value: 1900,rpm
